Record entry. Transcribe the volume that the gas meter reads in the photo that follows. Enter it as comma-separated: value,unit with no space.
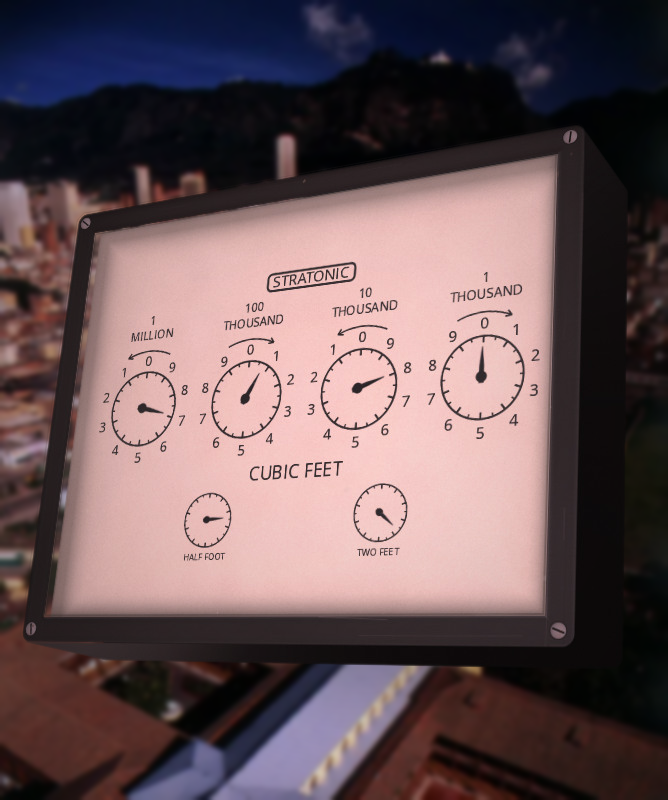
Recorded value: 708000,ft³
